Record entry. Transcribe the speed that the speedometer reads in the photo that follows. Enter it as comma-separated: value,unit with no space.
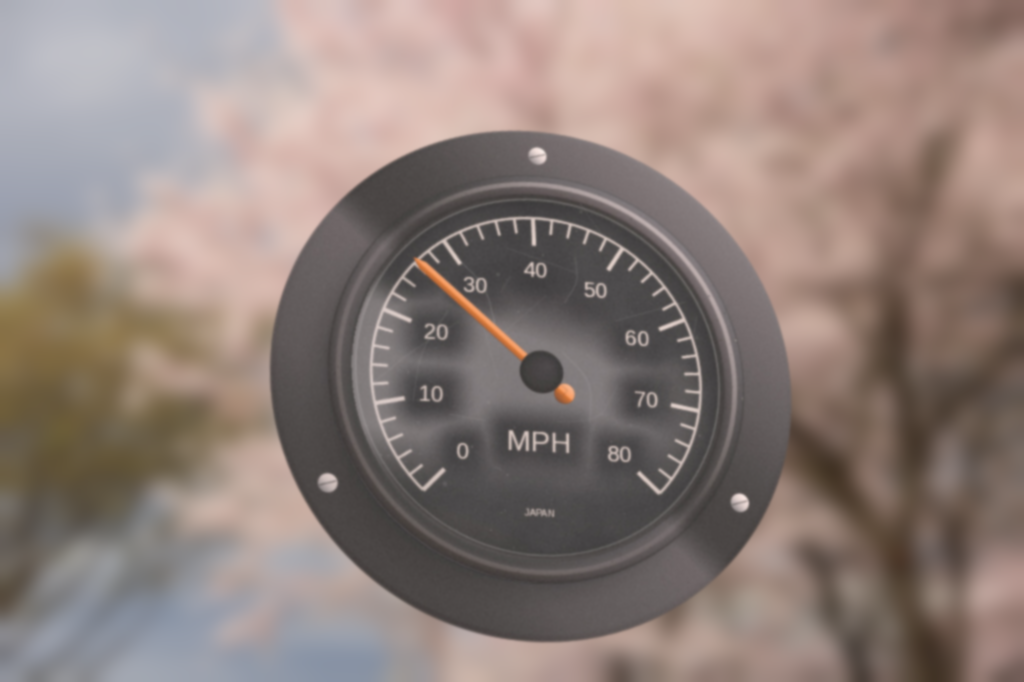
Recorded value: 26,mph
